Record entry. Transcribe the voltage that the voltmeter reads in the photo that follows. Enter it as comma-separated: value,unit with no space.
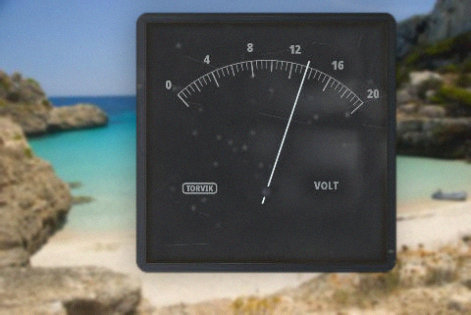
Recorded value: 13.5,V
